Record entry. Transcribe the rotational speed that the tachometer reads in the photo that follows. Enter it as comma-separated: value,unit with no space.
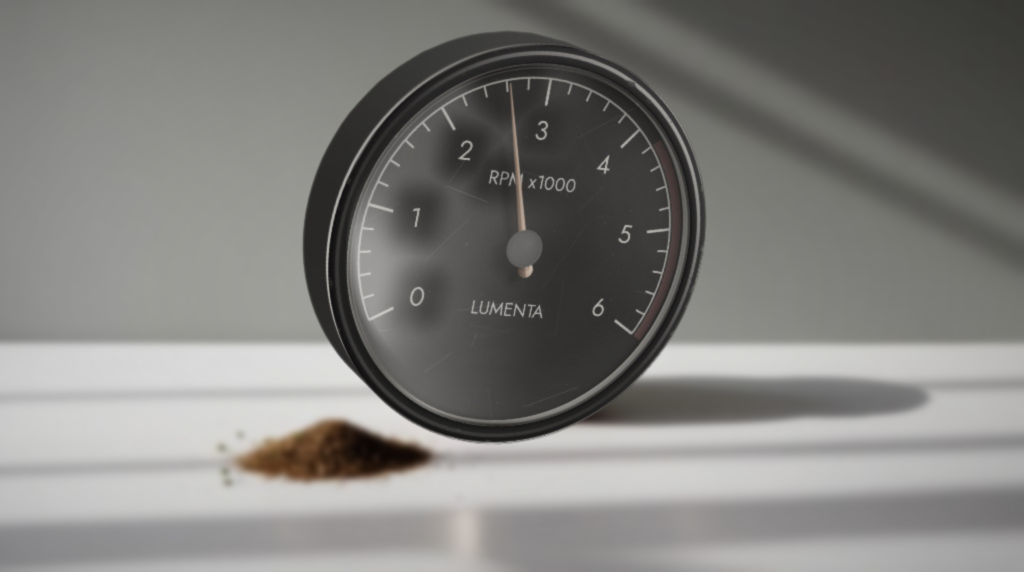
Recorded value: 2600,rpm
